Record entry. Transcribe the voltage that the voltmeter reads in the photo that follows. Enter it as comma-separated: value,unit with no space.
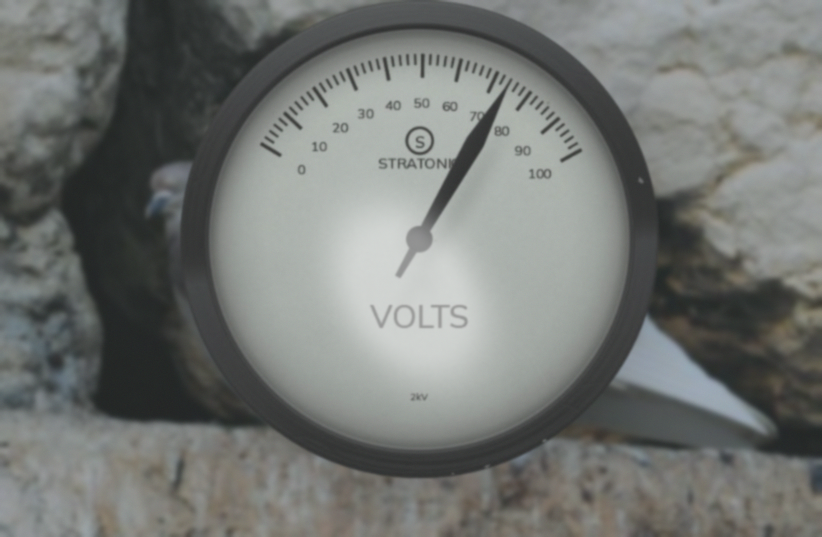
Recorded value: 74,V
